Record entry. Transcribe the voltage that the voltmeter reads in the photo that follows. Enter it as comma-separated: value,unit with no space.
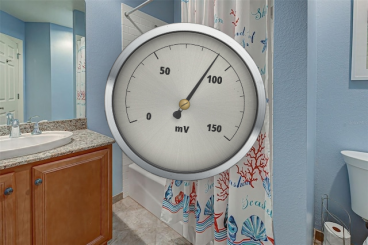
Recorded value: 90,mV
